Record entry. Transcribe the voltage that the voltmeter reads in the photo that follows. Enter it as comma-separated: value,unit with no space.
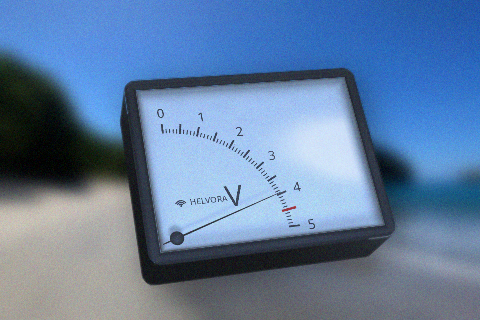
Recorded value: 4,V
